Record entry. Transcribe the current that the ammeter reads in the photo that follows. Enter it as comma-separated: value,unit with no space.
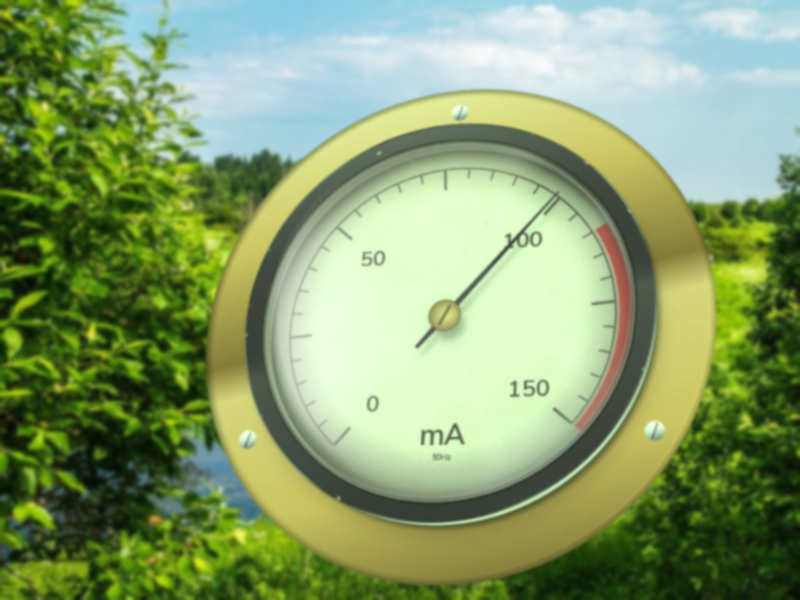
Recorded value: 100,mA
